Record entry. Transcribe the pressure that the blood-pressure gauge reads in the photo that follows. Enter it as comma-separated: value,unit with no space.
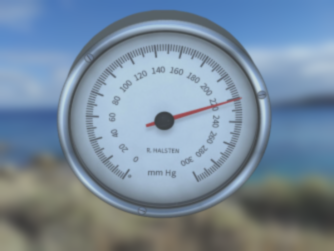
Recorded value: 220,mmHg
